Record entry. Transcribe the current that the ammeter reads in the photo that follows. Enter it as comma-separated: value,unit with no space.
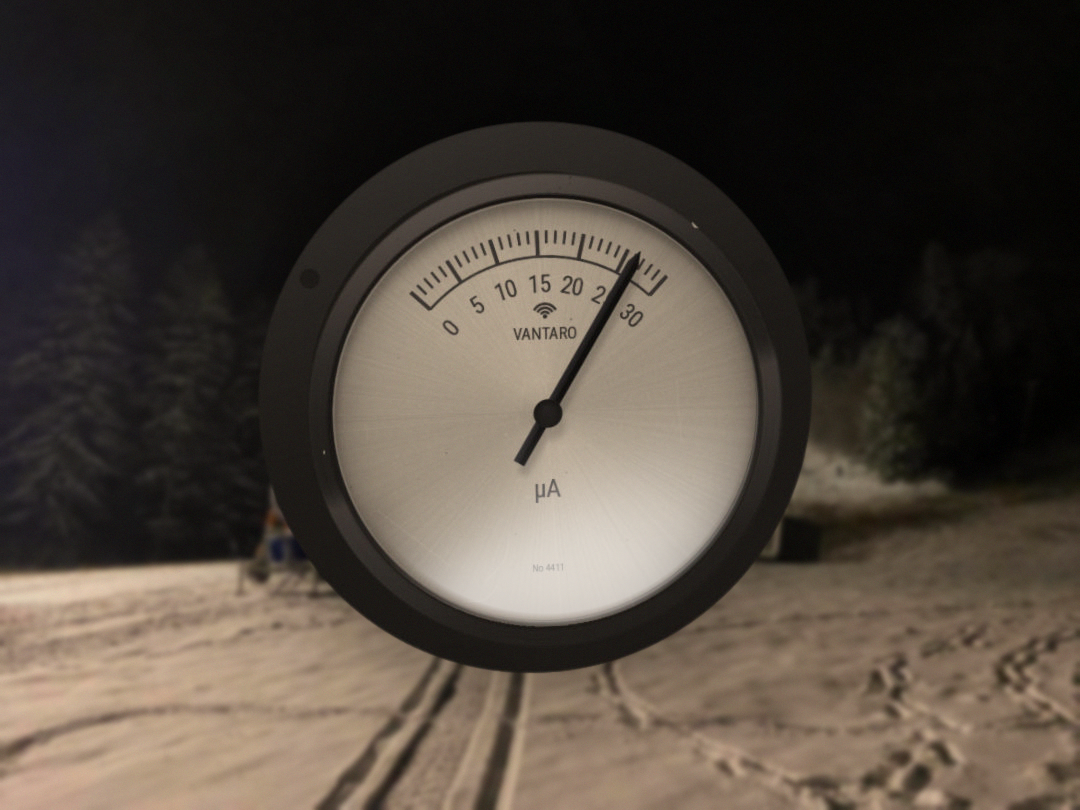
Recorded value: 26,µA
